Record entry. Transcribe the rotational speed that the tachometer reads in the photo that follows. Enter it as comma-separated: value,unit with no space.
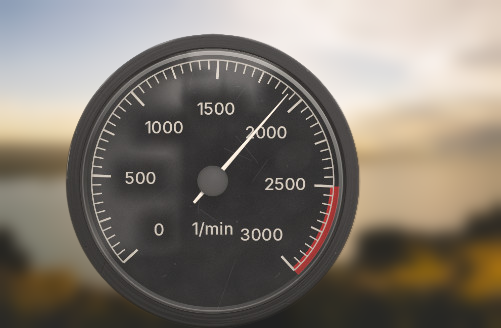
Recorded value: 1925,rpm
